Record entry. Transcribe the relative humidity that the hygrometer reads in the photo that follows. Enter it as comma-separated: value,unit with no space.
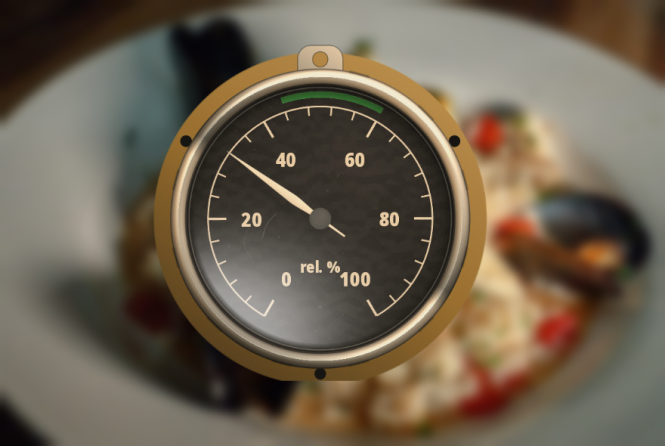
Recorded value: 32,%
